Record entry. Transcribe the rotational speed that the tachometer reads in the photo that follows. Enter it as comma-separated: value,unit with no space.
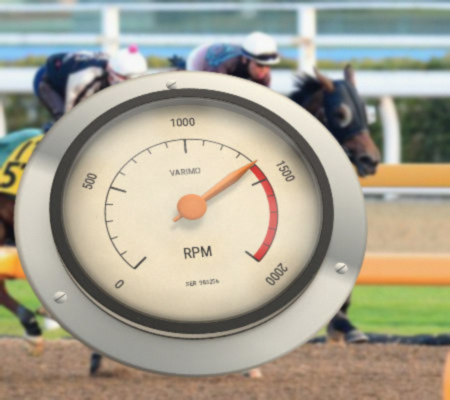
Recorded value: 1400,rpm
